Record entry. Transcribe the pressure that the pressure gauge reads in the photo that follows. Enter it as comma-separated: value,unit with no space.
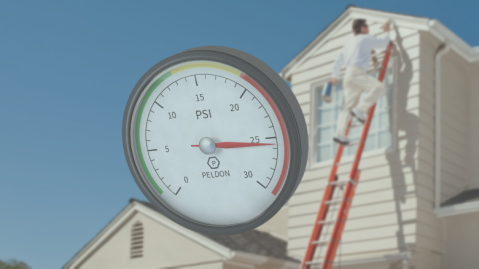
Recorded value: 25.5,psi
